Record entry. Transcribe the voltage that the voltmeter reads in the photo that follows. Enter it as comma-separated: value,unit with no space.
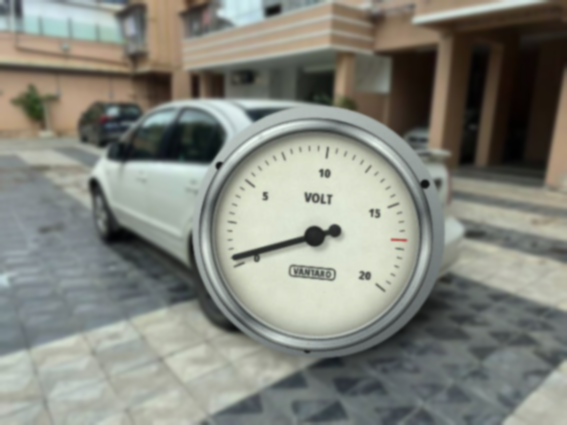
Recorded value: 0.5,V
